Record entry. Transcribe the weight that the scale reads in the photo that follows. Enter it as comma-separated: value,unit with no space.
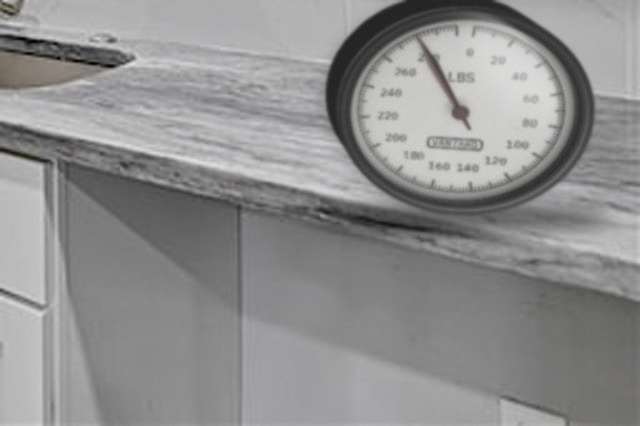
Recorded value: 280,lb
